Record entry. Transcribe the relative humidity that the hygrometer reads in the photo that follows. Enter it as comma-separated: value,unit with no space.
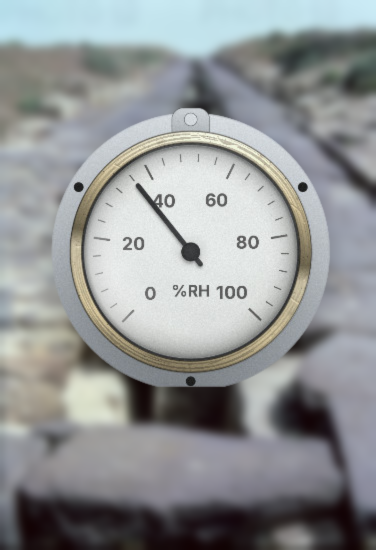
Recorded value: 36,%
